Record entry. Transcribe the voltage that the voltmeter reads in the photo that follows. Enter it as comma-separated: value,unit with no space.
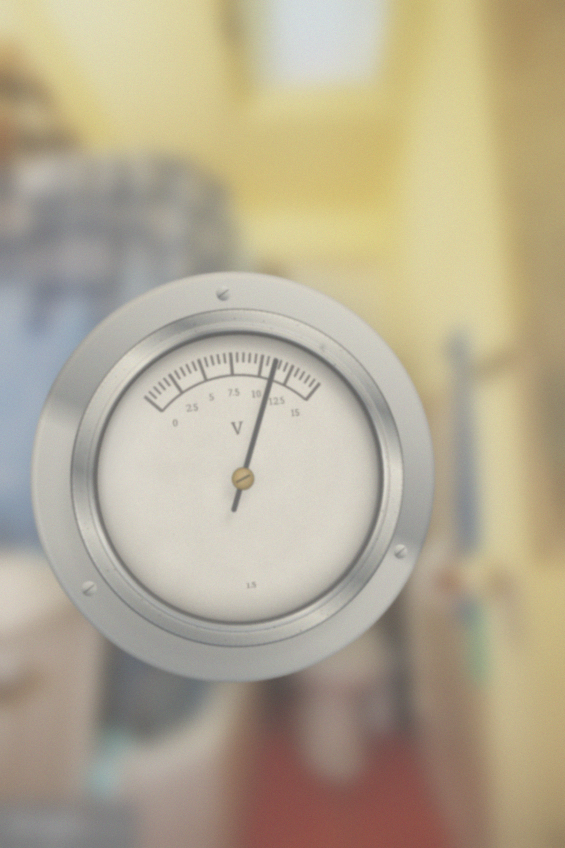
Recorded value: 11,V
